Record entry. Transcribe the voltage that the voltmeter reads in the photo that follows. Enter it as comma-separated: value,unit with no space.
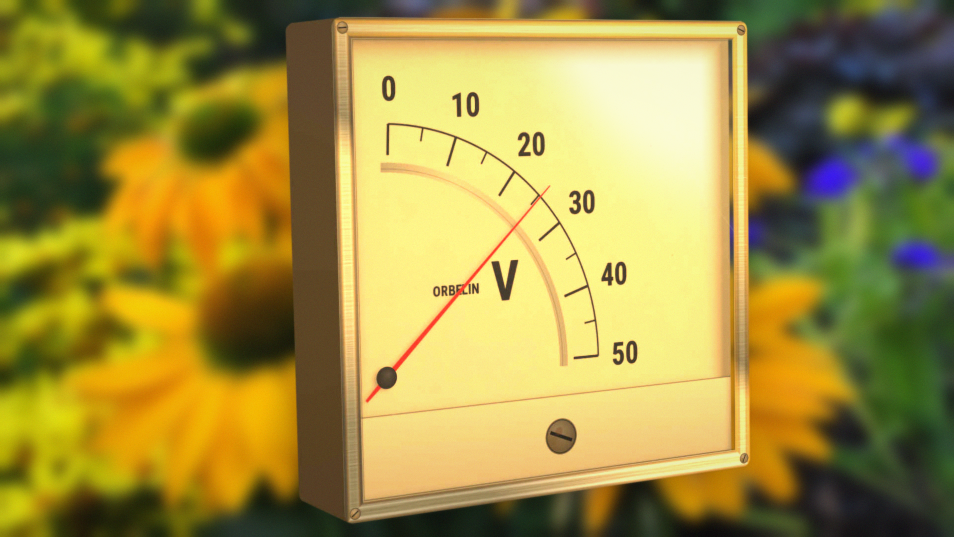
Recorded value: 25,V
